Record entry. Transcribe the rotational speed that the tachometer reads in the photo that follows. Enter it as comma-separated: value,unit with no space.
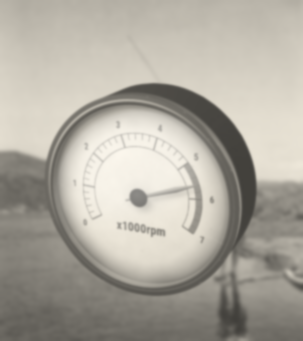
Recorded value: 5600,rpm
